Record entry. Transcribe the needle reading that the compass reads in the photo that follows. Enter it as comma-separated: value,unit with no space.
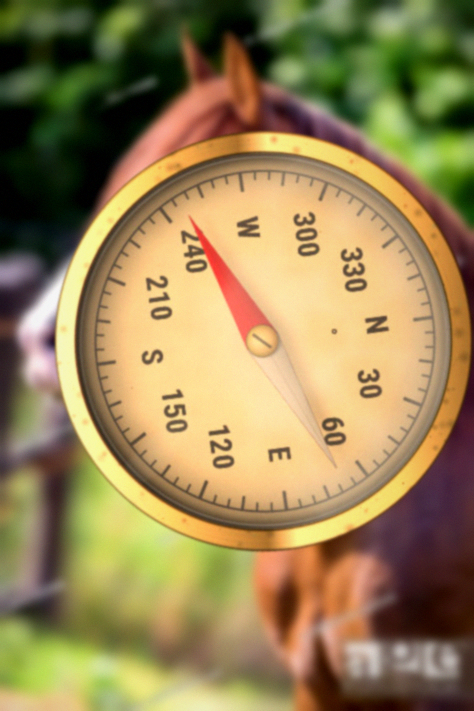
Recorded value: 247.5,°
